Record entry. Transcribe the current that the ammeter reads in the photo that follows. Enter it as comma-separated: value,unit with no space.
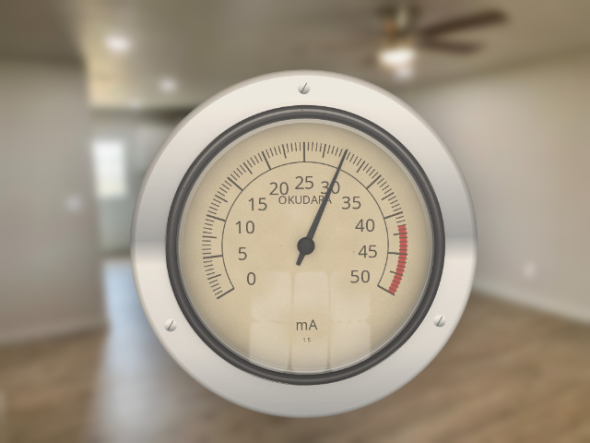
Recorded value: 30,mA
